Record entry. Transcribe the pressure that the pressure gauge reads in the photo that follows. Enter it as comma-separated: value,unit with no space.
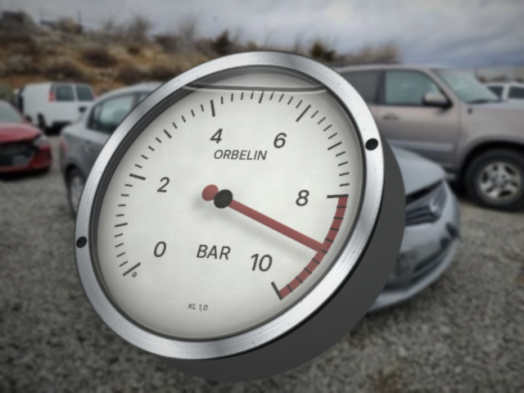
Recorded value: 9,bar
